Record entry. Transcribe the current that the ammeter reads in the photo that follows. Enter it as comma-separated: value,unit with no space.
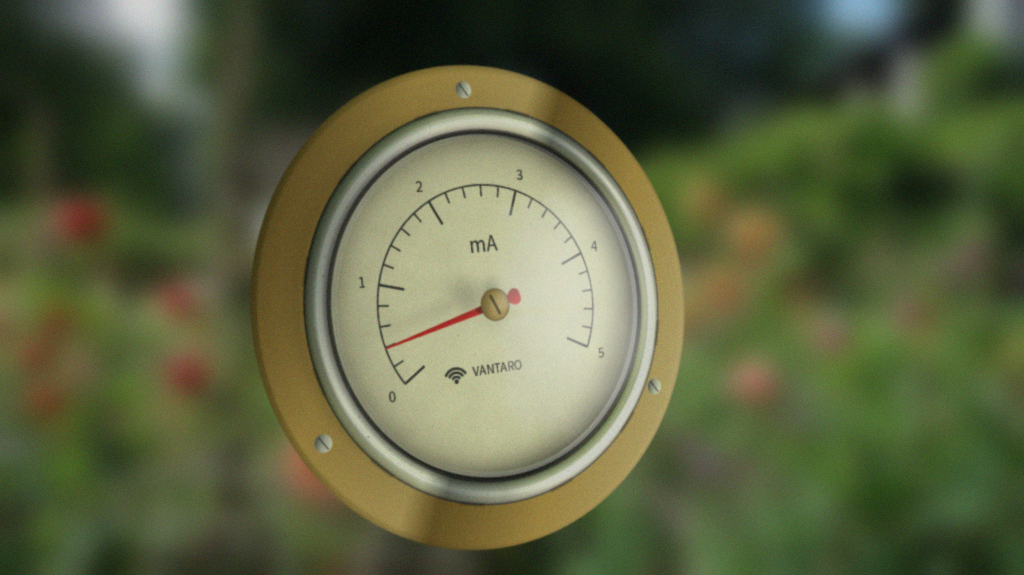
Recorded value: 0.4,mA
